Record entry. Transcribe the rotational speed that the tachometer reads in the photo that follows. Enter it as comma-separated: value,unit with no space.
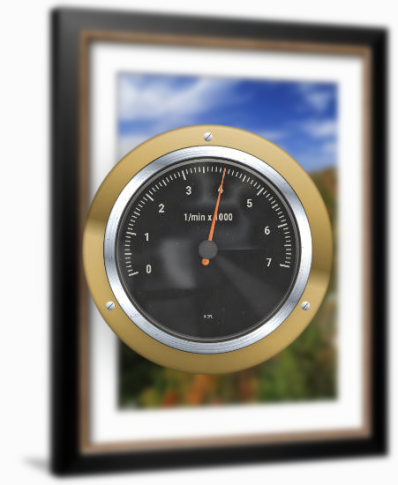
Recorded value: 4000,rpm
